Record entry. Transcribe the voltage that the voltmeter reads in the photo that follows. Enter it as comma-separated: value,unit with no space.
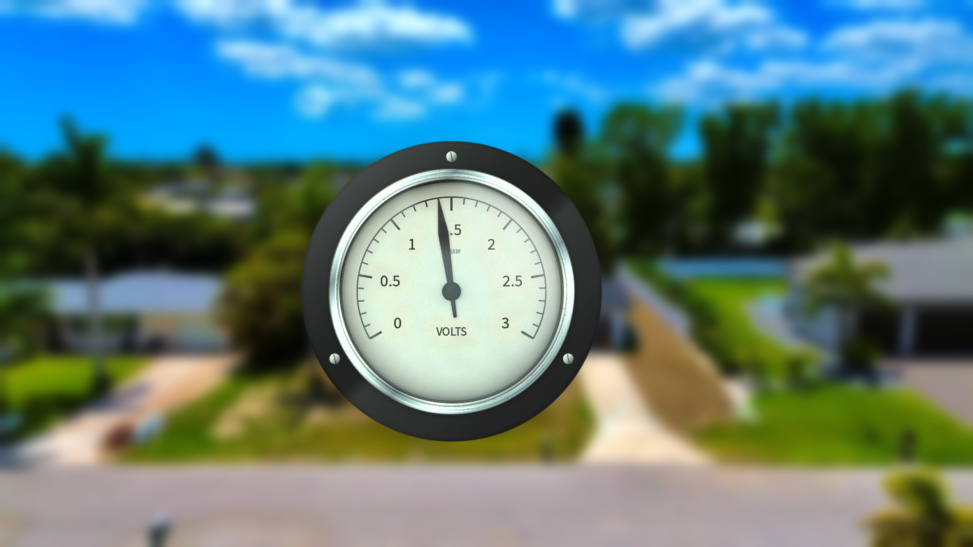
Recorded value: 1.4,V
